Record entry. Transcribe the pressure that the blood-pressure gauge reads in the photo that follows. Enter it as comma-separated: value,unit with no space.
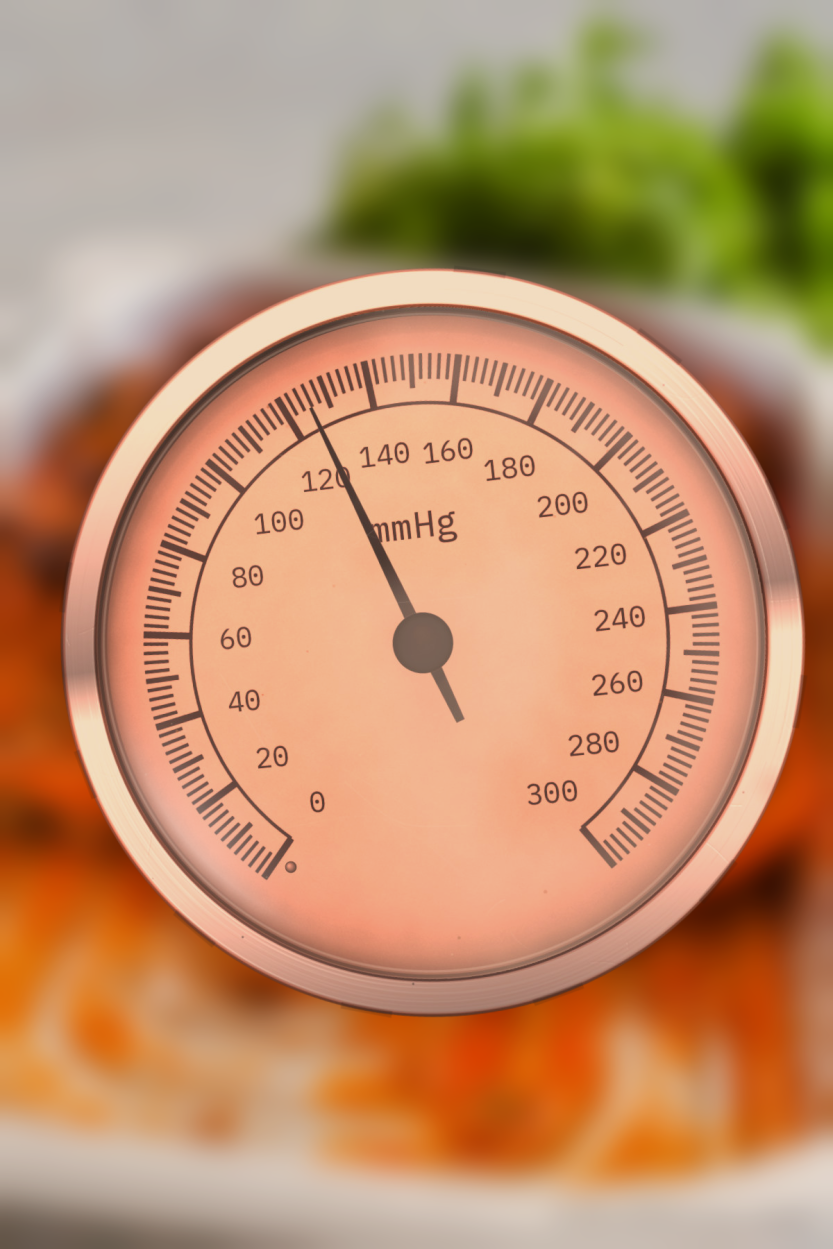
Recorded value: 126,mmHg
